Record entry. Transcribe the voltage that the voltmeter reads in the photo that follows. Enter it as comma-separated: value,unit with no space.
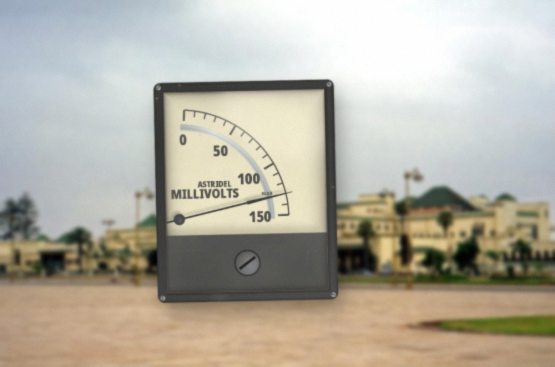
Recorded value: 130,mV
